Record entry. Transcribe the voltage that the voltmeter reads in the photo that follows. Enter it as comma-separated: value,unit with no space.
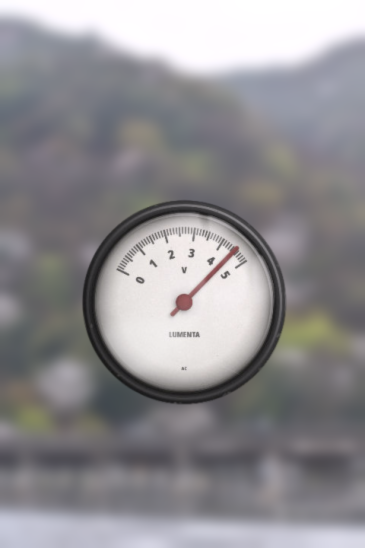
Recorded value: 4.5,V
